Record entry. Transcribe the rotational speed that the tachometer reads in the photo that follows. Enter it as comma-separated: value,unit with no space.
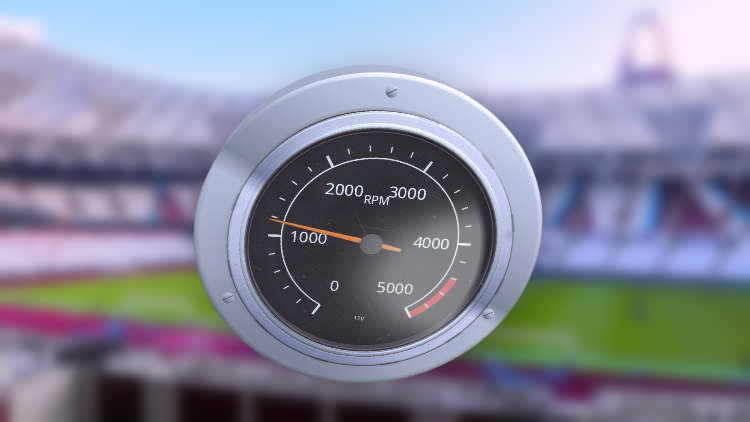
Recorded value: 1200,rpm
